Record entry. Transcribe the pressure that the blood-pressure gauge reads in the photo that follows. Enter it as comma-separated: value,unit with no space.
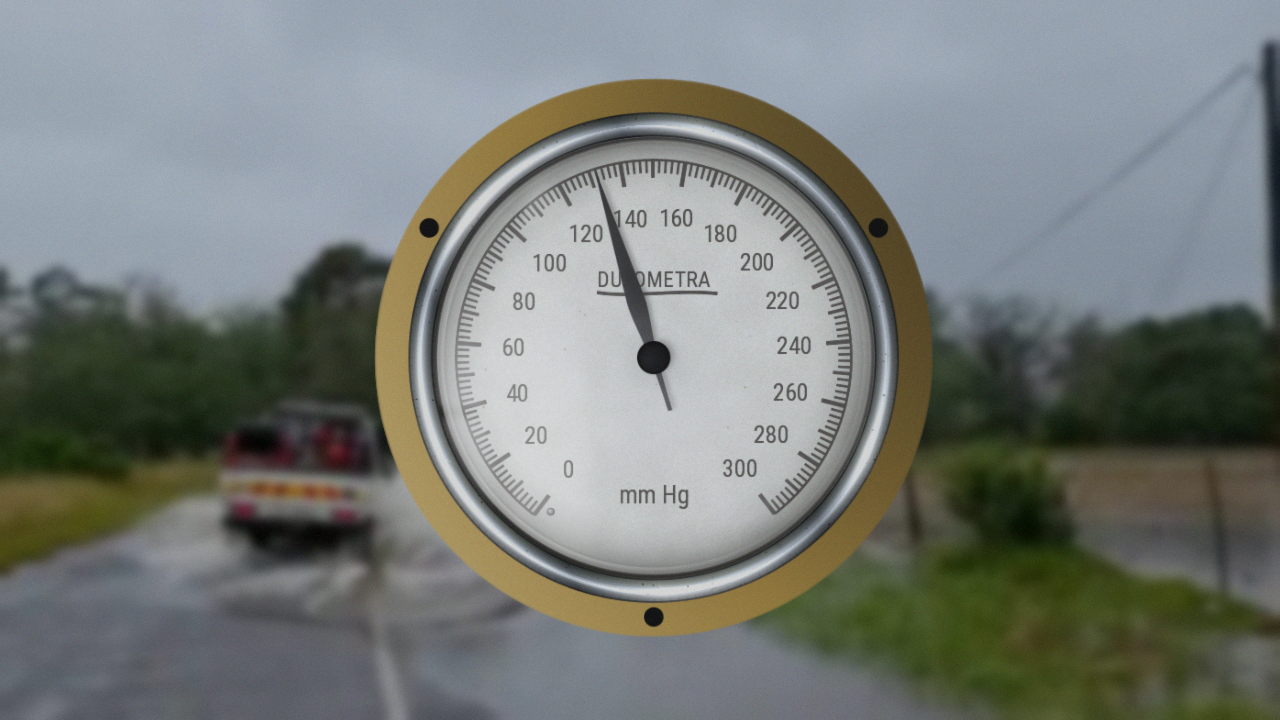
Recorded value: 132,mmHg
